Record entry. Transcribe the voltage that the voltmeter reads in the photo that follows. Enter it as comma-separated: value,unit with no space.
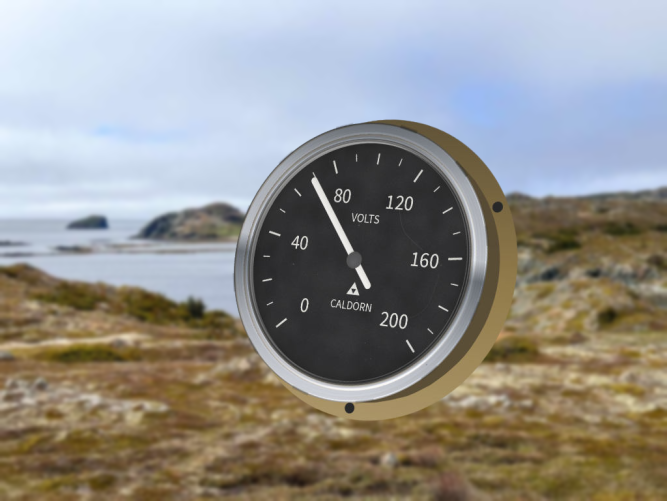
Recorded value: 70,V
